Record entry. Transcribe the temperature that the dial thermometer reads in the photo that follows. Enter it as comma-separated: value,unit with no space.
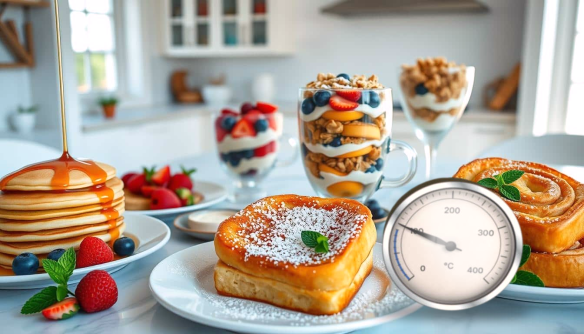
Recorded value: 100,°C
